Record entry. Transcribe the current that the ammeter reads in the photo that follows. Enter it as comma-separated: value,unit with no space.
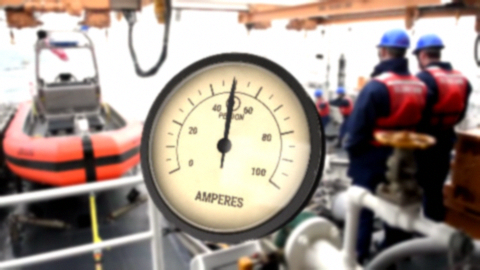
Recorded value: 50,A
